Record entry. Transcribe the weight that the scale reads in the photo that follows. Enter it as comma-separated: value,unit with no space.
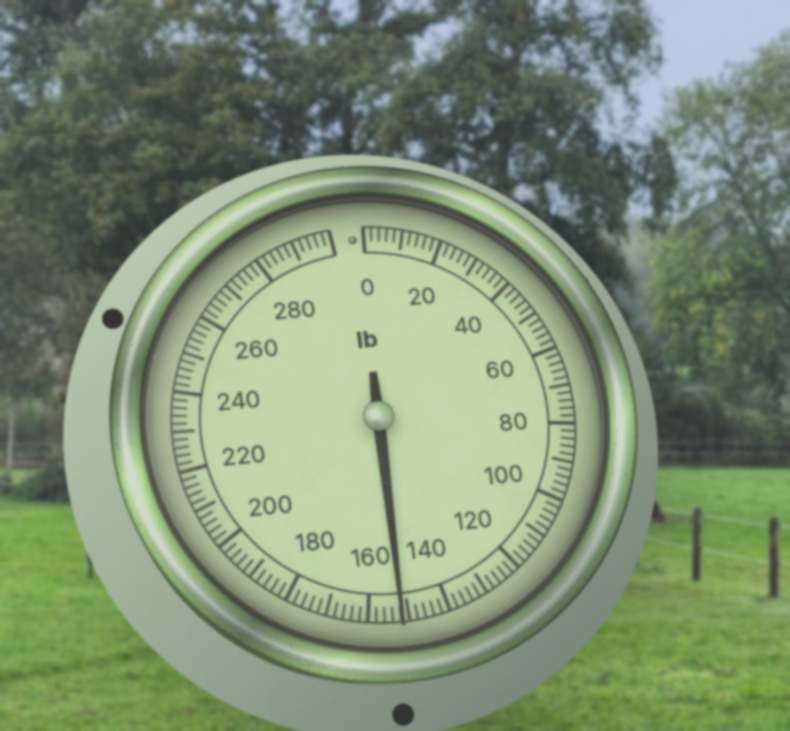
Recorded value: 152,lb
